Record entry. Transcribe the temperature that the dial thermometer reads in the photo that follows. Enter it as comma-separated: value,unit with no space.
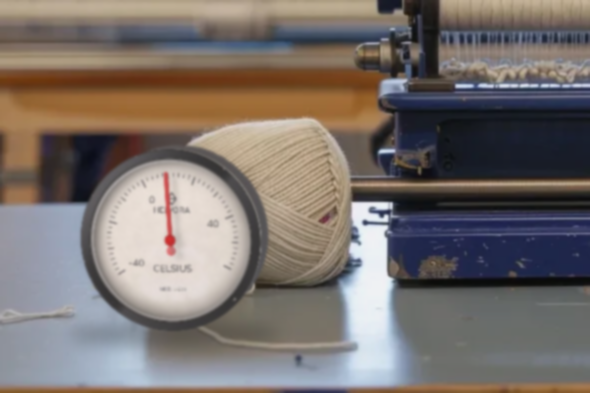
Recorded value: 10,°C
